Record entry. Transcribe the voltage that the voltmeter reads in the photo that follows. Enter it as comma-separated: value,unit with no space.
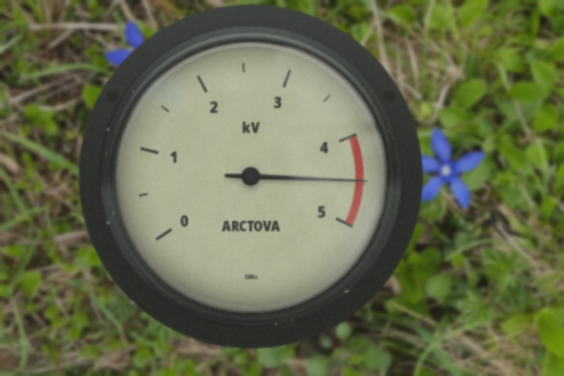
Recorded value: 4.5,kV
